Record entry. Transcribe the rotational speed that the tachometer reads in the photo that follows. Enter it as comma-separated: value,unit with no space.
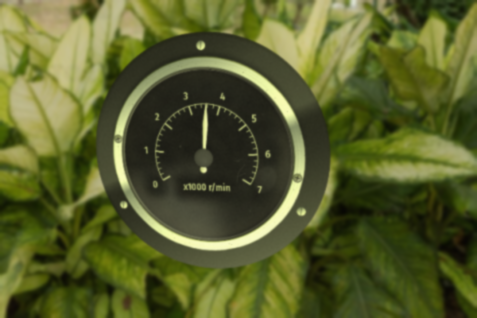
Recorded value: 3600,rpm
